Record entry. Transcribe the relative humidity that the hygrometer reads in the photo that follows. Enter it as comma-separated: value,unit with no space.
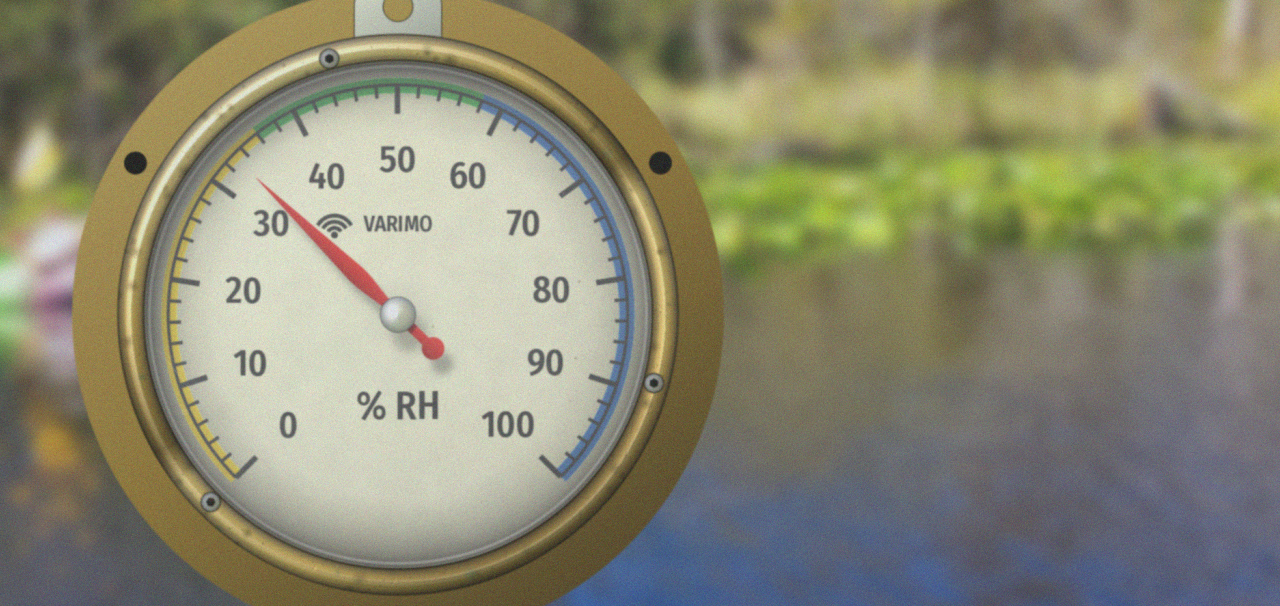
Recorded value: 33,%
